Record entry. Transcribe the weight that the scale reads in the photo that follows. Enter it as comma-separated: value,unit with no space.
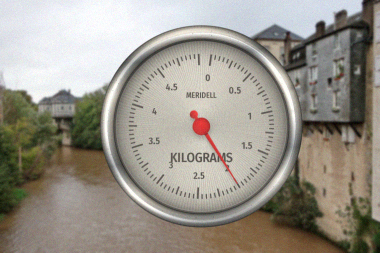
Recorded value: 2,kg
